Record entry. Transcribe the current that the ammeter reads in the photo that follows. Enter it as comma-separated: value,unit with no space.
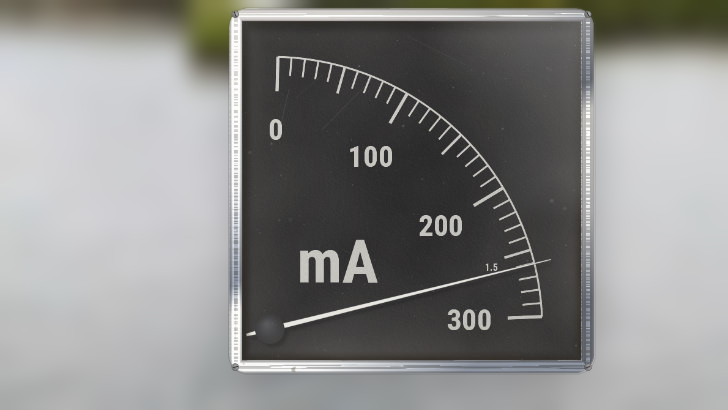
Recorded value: 260,mA
